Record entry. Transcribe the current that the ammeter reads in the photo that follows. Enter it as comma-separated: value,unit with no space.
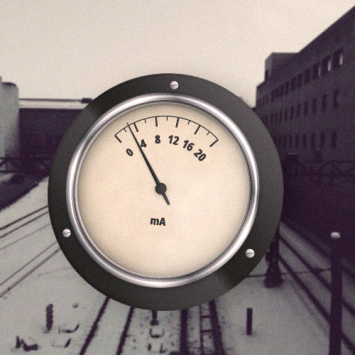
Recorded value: 3,mA
